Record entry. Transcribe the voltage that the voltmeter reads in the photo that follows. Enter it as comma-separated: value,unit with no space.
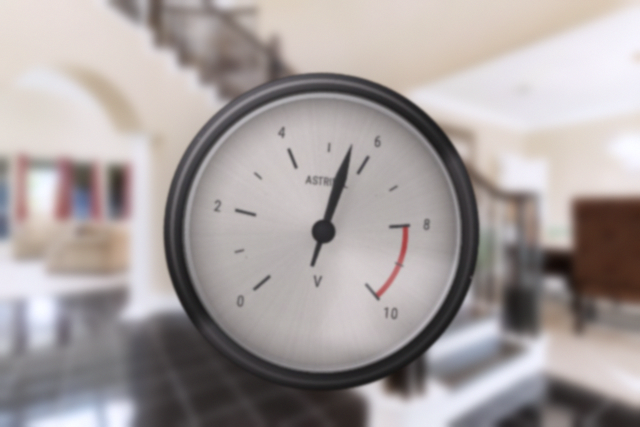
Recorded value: 5.5,V
